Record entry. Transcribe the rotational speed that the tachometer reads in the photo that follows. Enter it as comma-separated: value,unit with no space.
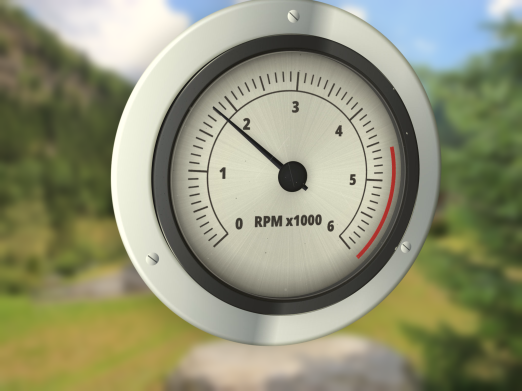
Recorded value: 1800,rpm
